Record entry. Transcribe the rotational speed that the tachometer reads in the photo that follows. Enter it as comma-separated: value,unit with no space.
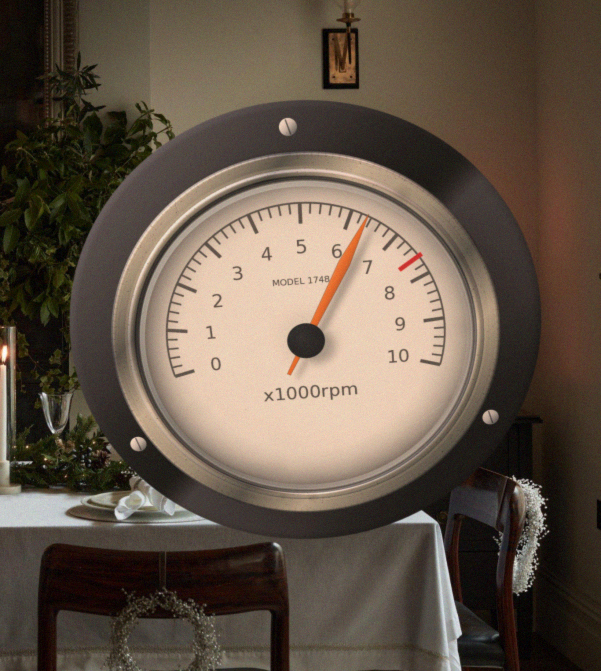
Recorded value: 6300,rpm
